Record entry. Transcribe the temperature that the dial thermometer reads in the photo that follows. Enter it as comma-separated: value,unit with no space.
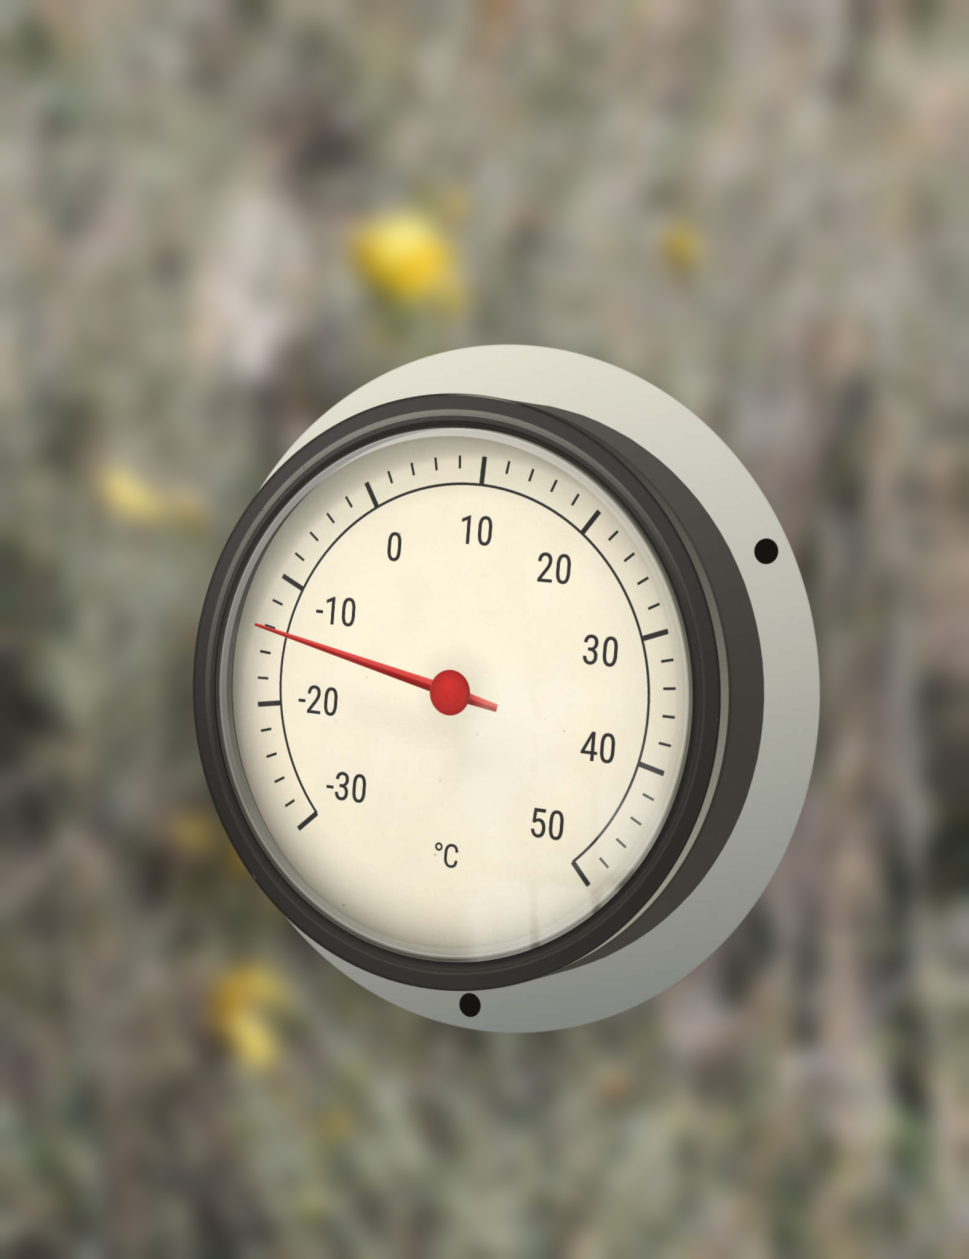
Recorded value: -14,°C
